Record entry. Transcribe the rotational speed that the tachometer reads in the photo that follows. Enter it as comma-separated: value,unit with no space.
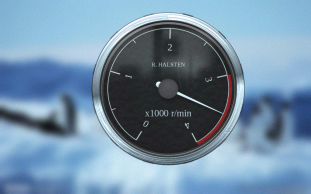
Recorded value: 3500,rpm
